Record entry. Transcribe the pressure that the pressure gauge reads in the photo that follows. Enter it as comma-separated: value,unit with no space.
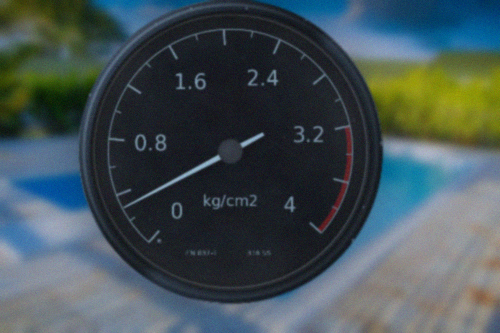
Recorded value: 0.3,kg/cm²
